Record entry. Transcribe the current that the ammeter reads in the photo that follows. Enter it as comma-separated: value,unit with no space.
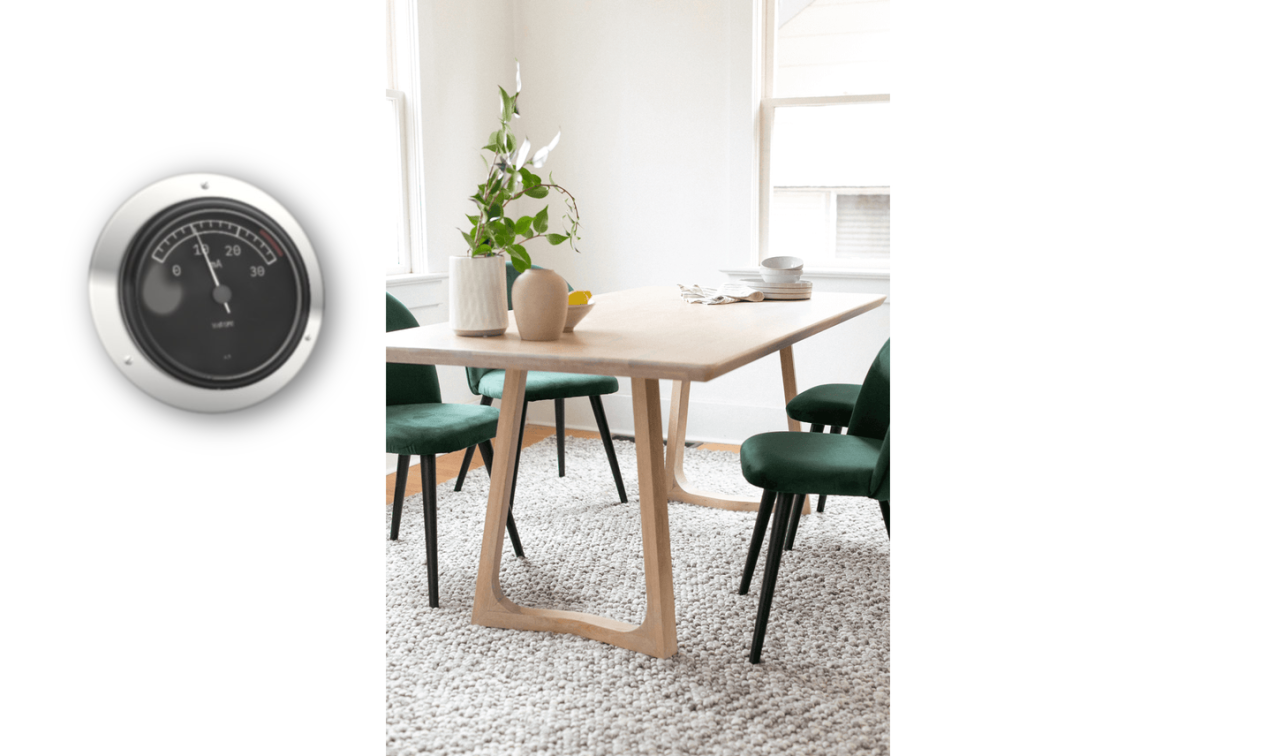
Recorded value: 10,mA
